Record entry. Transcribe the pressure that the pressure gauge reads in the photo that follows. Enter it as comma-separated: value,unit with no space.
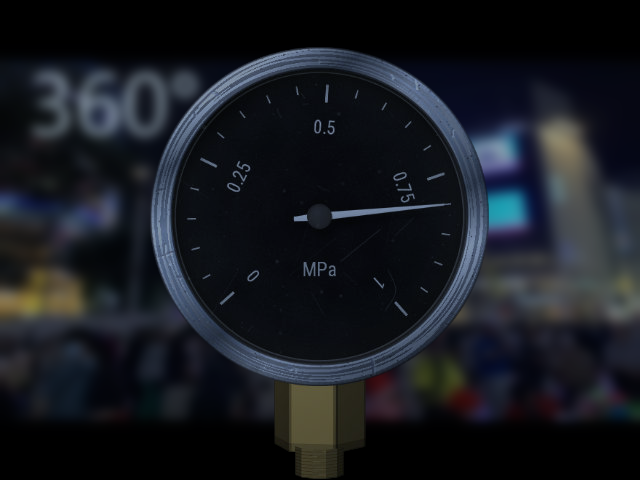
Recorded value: 0.8,MPa
